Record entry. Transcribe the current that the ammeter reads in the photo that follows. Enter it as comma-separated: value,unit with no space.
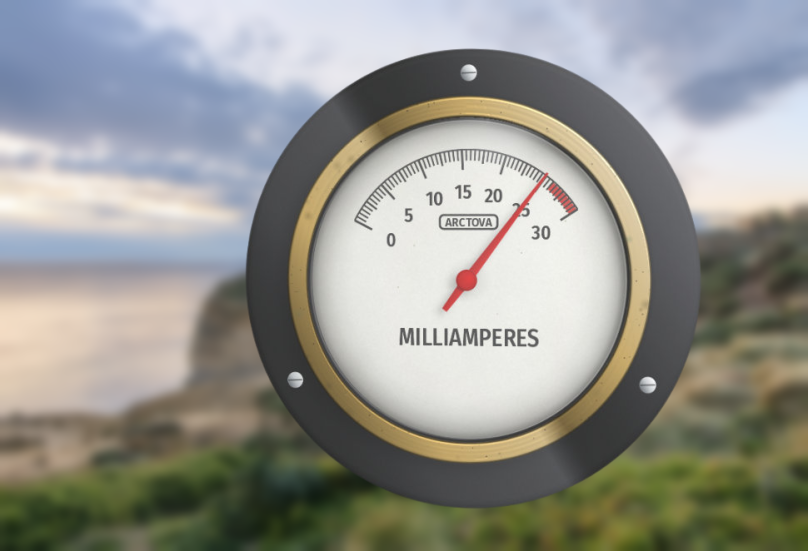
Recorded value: 25,mA
